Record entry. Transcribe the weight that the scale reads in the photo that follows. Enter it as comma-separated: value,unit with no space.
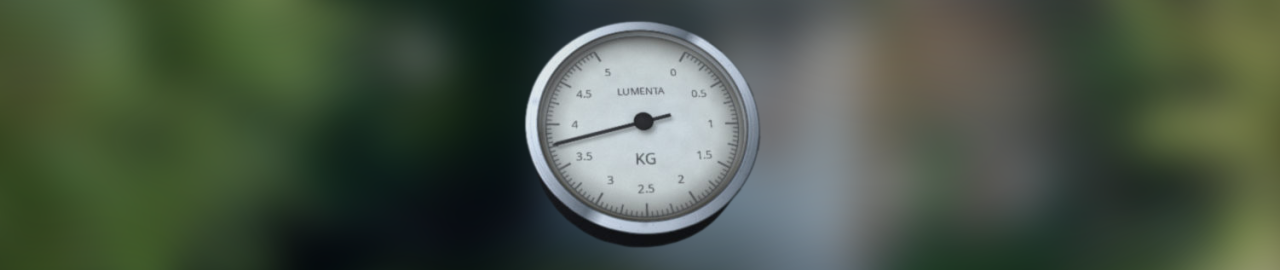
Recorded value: 3.75,kg
